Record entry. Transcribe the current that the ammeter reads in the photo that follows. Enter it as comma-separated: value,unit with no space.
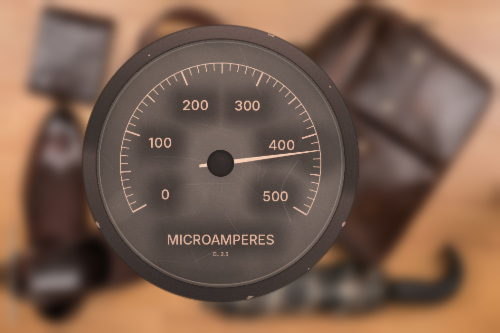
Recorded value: 420,µA
